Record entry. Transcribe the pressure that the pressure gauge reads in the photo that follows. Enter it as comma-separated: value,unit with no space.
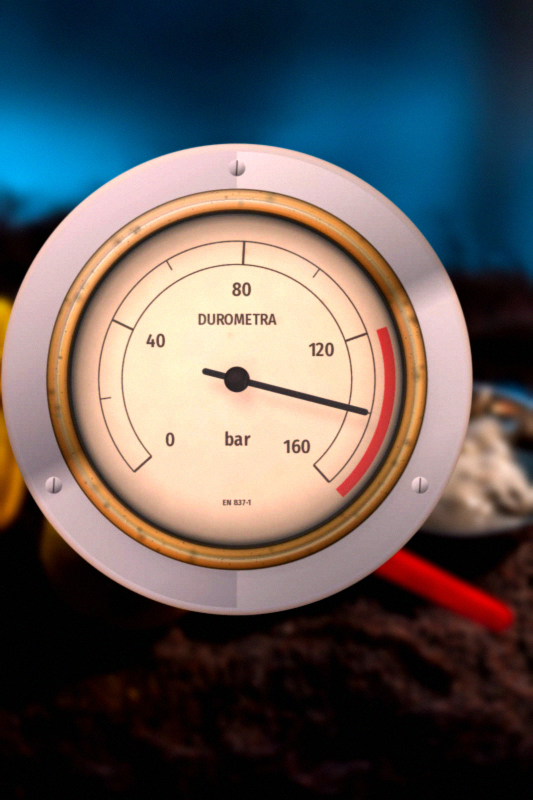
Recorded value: 140,bar
